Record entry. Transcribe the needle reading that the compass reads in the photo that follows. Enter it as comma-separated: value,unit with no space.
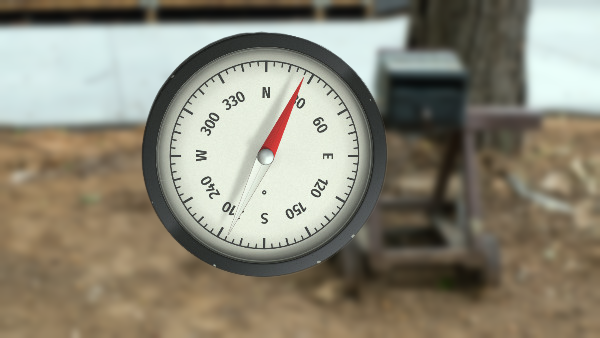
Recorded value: 25,°
